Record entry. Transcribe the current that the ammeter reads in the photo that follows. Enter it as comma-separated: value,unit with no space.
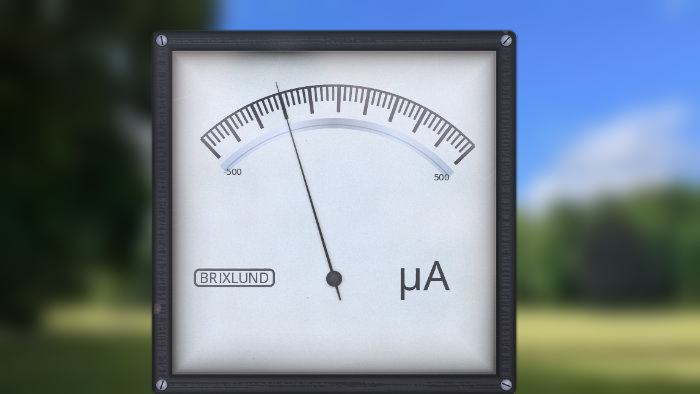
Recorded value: -200,µA
